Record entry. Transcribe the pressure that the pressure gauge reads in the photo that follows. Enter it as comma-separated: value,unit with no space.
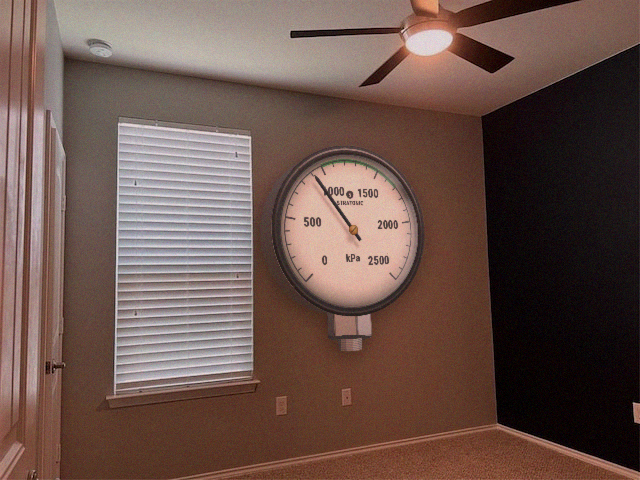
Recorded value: 900,kPa
